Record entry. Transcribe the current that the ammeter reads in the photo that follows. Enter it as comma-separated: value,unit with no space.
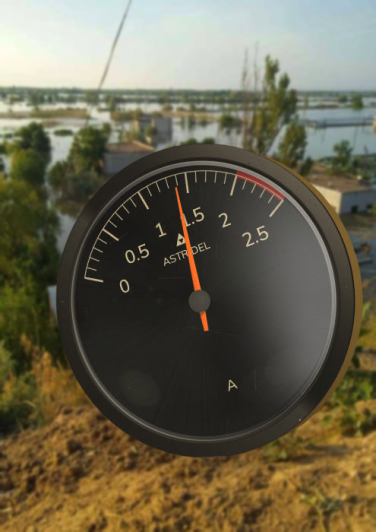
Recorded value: 1.4,A
